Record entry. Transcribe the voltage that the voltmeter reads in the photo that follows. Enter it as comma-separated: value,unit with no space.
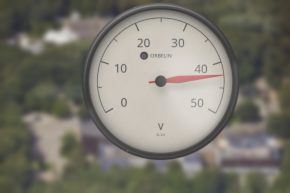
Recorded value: 42.5,V
